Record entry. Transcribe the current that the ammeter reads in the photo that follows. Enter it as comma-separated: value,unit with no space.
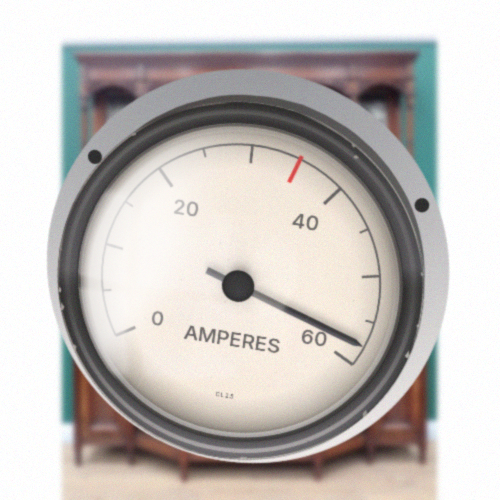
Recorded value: 57.5,A
